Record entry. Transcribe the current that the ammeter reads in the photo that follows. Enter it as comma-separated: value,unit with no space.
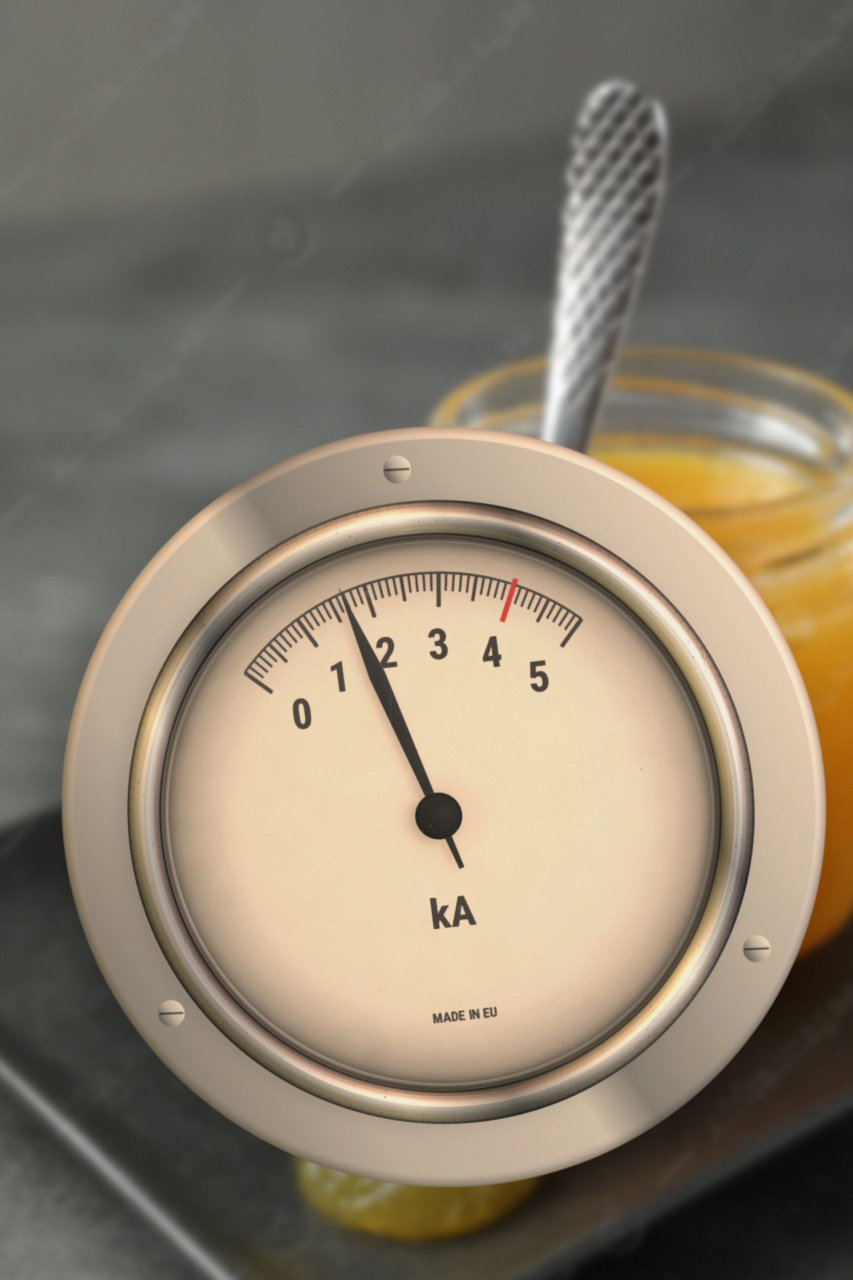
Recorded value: 1.7,kA
